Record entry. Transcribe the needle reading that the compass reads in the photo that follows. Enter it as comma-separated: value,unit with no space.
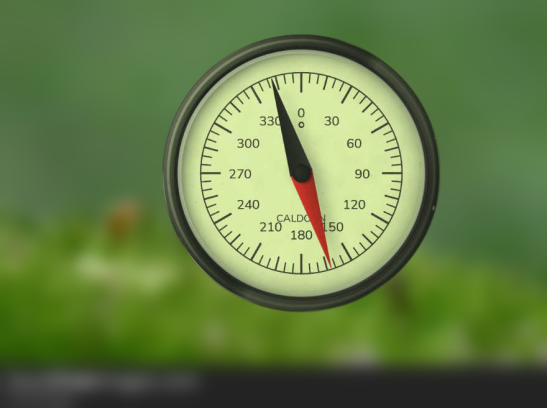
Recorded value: 162.5,°
